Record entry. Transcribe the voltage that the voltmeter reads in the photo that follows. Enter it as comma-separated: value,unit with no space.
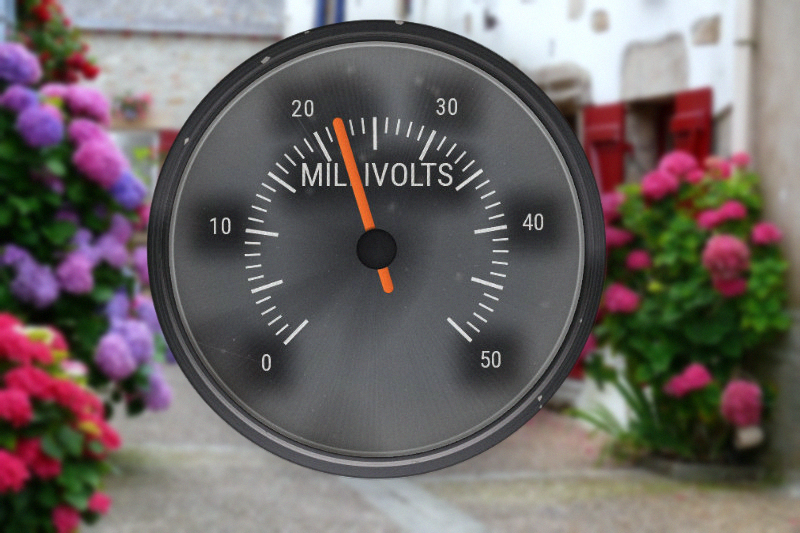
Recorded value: 22,mV
